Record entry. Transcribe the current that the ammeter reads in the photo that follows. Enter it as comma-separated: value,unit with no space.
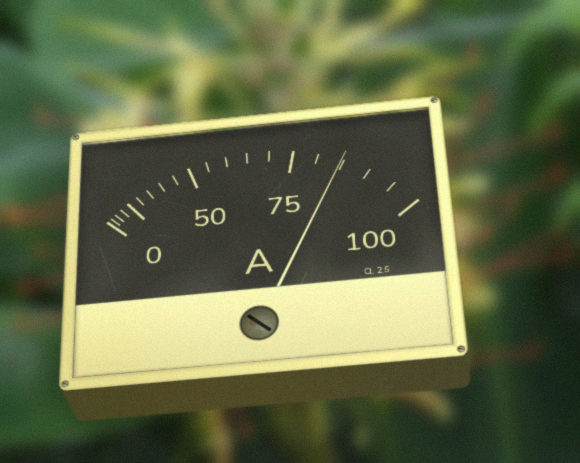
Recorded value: 85,A
